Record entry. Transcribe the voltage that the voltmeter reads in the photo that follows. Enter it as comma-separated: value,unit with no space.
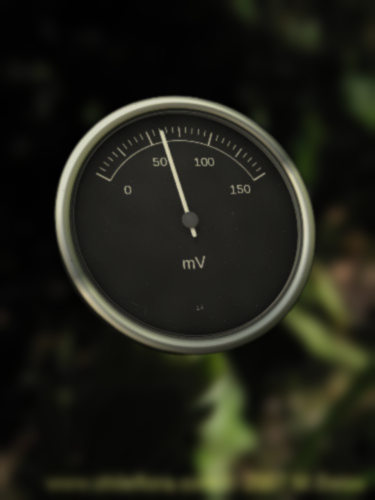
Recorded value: 60,mV
